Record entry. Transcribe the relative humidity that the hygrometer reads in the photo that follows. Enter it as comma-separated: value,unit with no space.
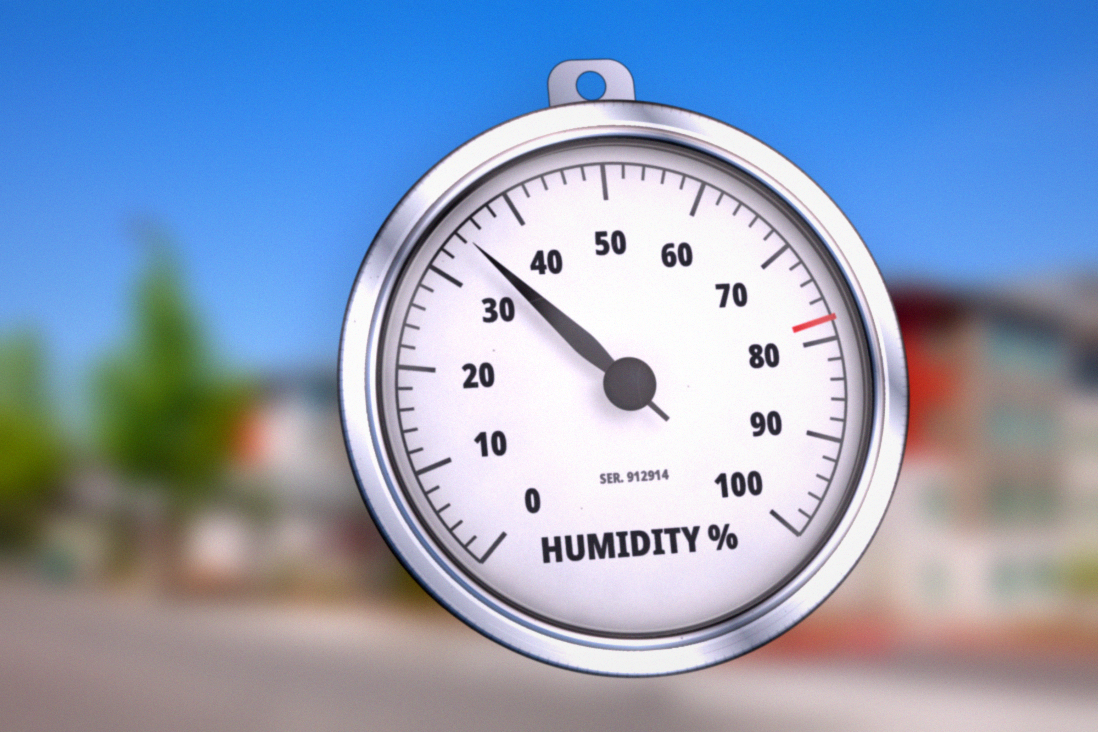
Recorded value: 34,%
